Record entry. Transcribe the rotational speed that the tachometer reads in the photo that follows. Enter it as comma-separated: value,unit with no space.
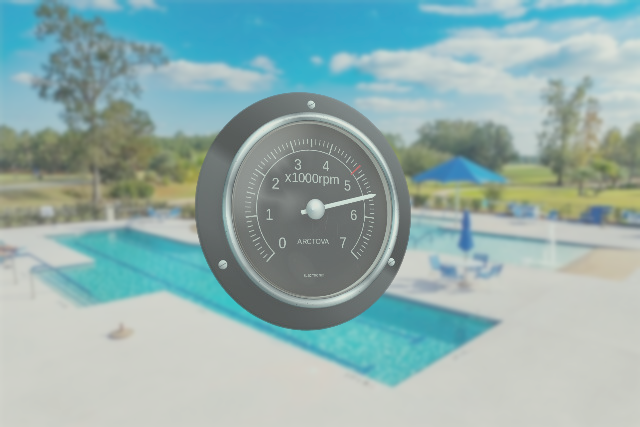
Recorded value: 5500,rpm
